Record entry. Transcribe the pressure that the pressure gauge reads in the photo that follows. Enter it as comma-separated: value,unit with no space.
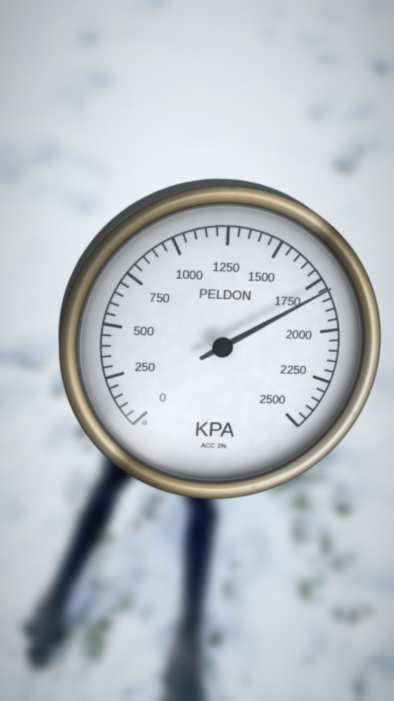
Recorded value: 1800,kPa
